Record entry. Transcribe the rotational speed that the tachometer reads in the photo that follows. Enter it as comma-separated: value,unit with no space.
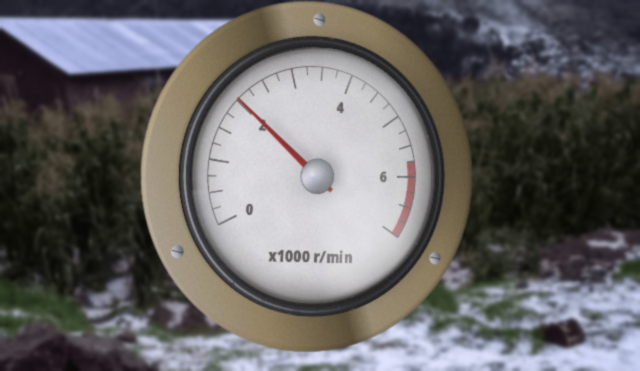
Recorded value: 2000,rpm
